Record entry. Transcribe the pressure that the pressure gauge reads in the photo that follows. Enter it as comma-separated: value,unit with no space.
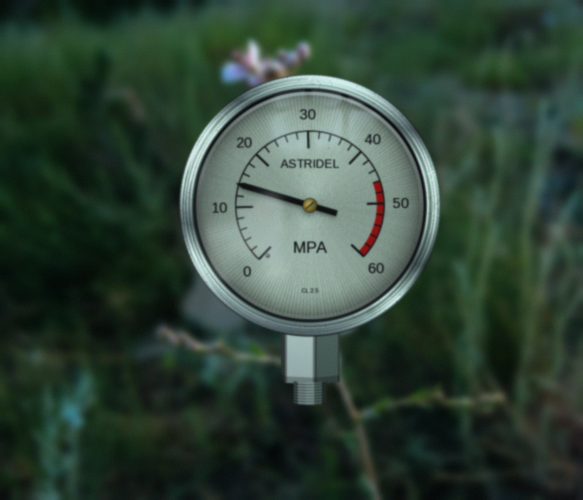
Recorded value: 14,MPa
